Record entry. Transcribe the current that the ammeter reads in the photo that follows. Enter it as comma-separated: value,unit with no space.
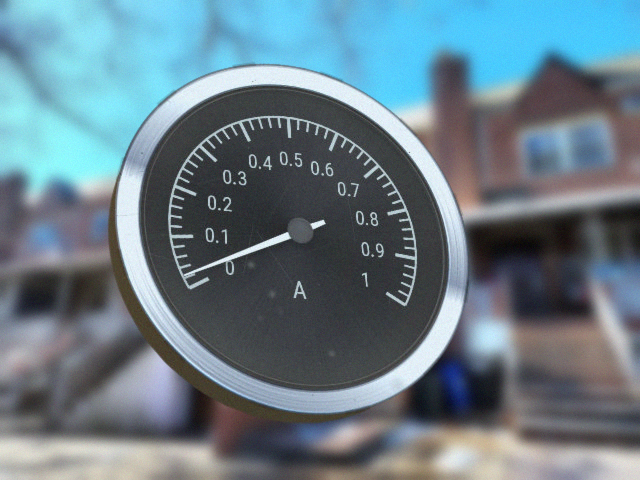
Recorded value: 0.02,A
